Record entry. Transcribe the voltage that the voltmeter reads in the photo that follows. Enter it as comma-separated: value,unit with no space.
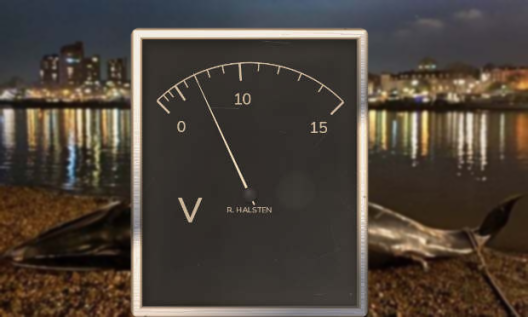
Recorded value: 7,V
